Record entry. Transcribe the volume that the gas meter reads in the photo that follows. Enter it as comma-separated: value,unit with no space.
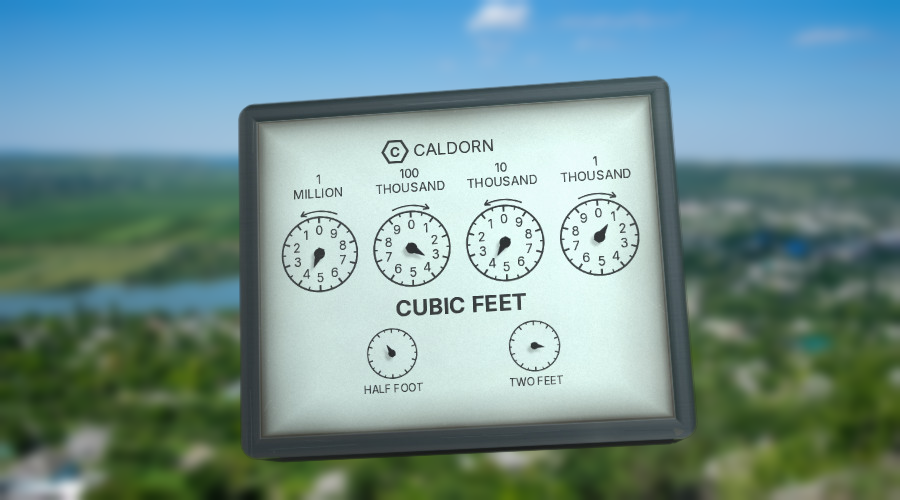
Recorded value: 434100,ft³
